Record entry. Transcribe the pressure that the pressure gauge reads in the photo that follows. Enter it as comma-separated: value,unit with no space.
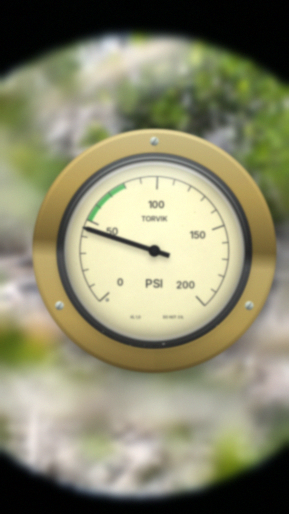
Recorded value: 45,psi
